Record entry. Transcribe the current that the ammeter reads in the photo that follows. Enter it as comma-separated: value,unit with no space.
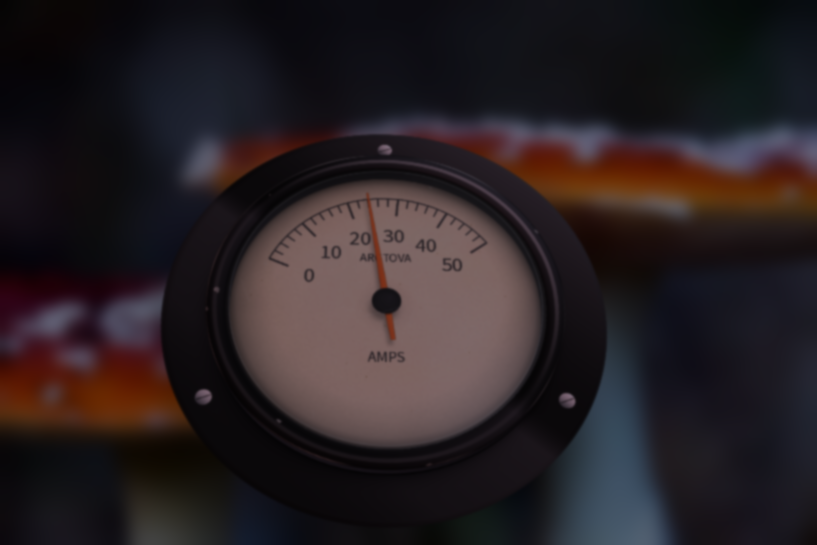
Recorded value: 24,A
